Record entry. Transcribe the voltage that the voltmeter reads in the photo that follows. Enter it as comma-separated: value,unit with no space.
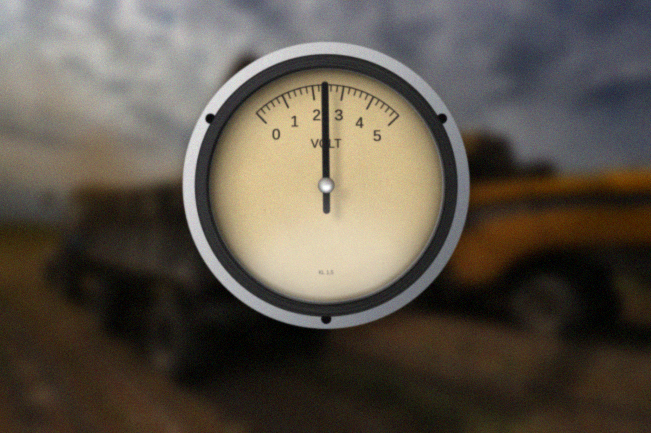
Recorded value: 2.4,V
